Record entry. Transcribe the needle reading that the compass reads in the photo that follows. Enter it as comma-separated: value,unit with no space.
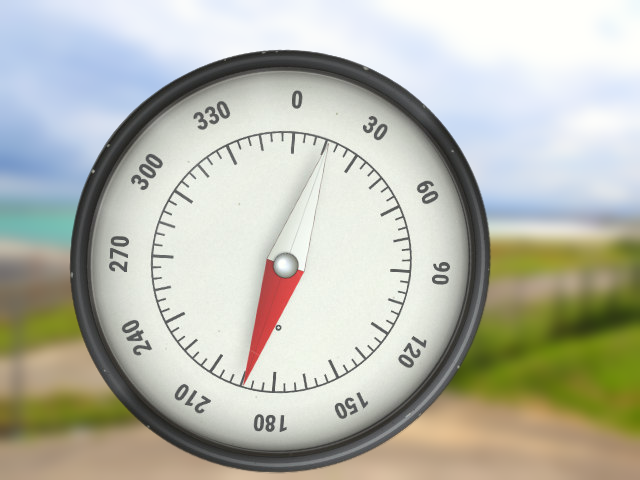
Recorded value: 195,°
